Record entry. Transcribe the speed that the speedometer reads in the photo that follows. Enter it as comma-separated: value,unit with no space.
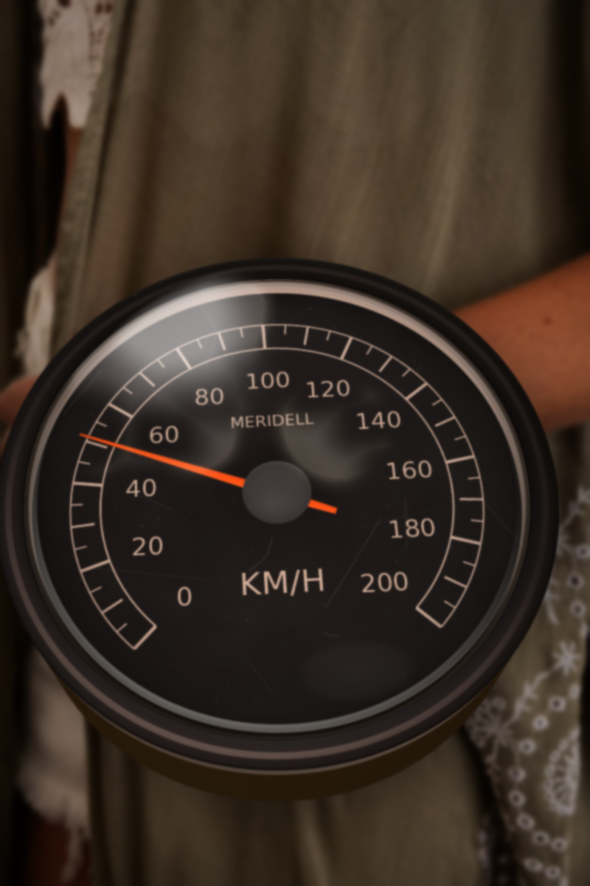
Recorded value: 50,km/h
